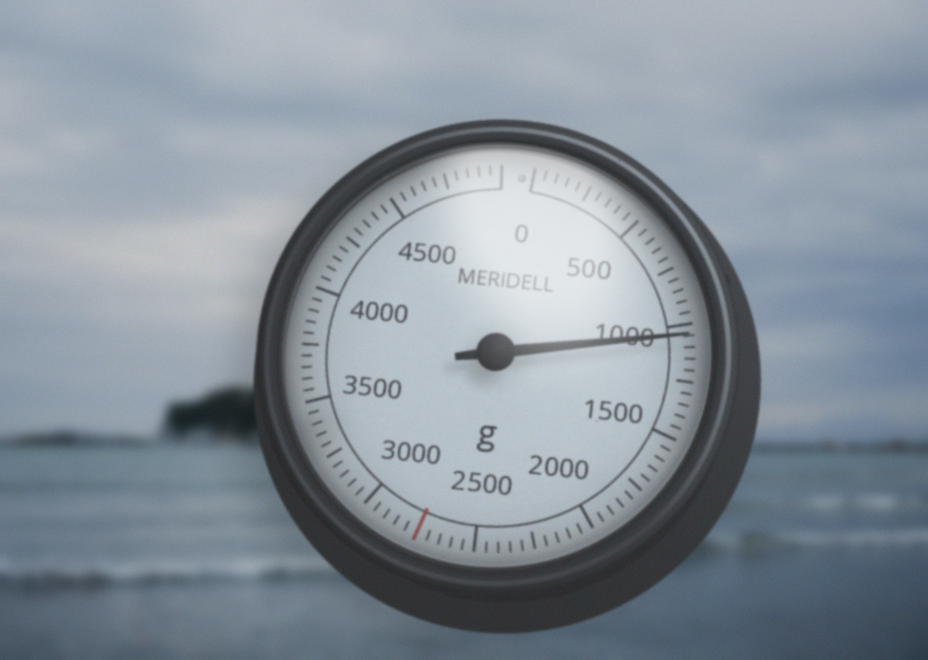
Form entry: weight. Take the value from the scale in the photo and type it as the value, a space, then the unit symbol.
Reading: 1050 g
